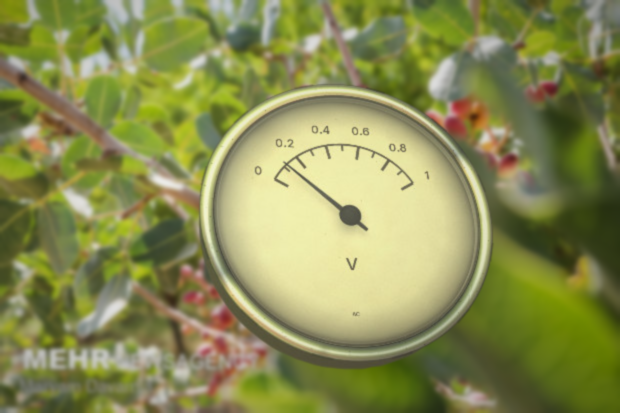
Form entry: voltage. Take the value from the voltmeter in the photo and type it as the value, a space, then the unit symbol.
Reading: 0.1 V
